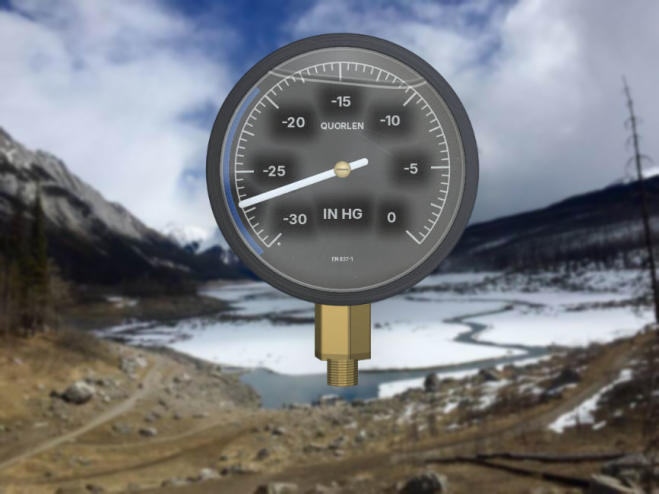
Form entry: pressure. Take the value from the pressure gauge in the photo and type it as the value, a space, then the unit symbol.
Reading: -27 inHg
